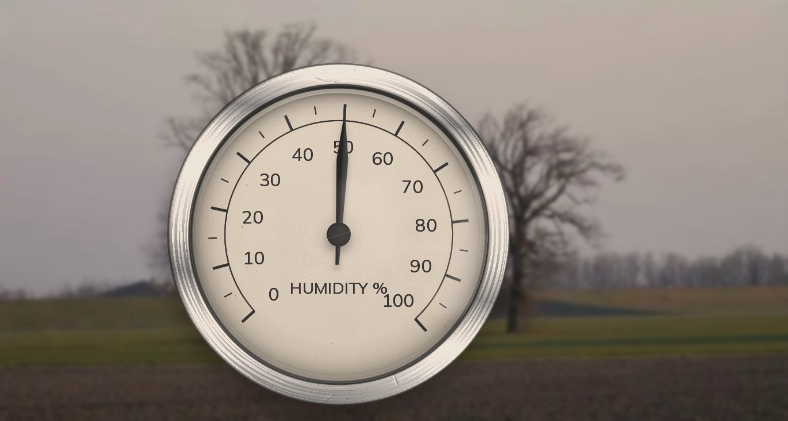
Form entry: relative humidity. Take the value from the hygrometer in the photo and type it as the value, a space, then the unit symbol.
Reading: 50 %
